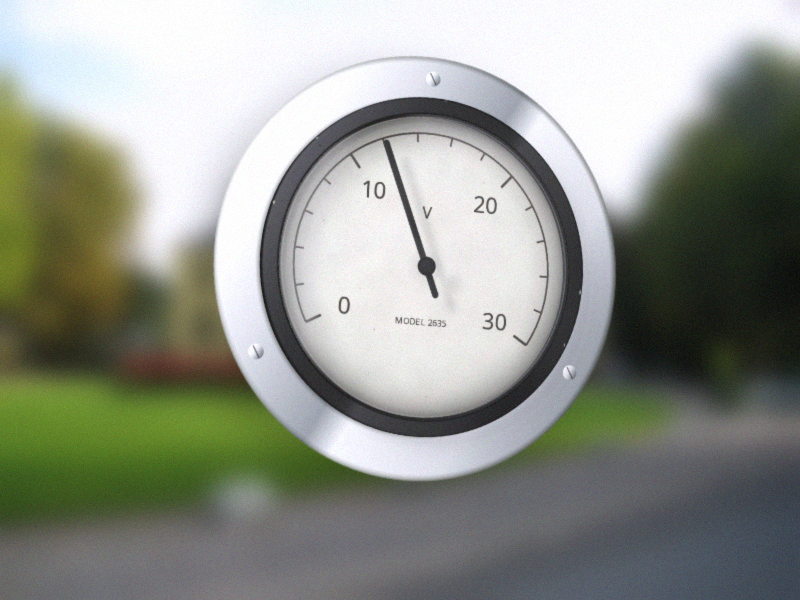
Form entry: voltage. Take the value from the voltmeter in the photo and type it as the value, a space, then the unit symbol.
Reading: 12 V
